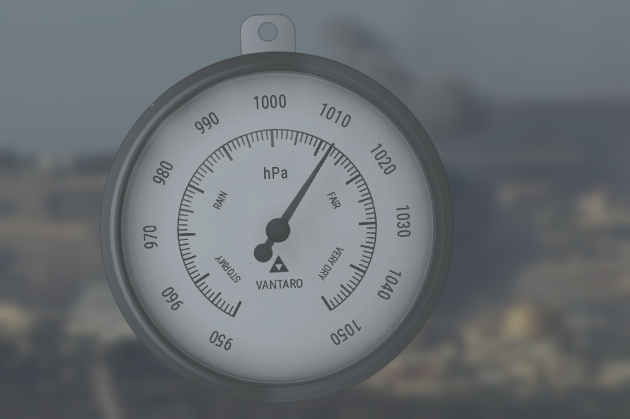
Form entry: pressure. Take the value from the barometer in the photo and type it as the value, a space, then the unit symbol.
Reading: 1012 hPa
